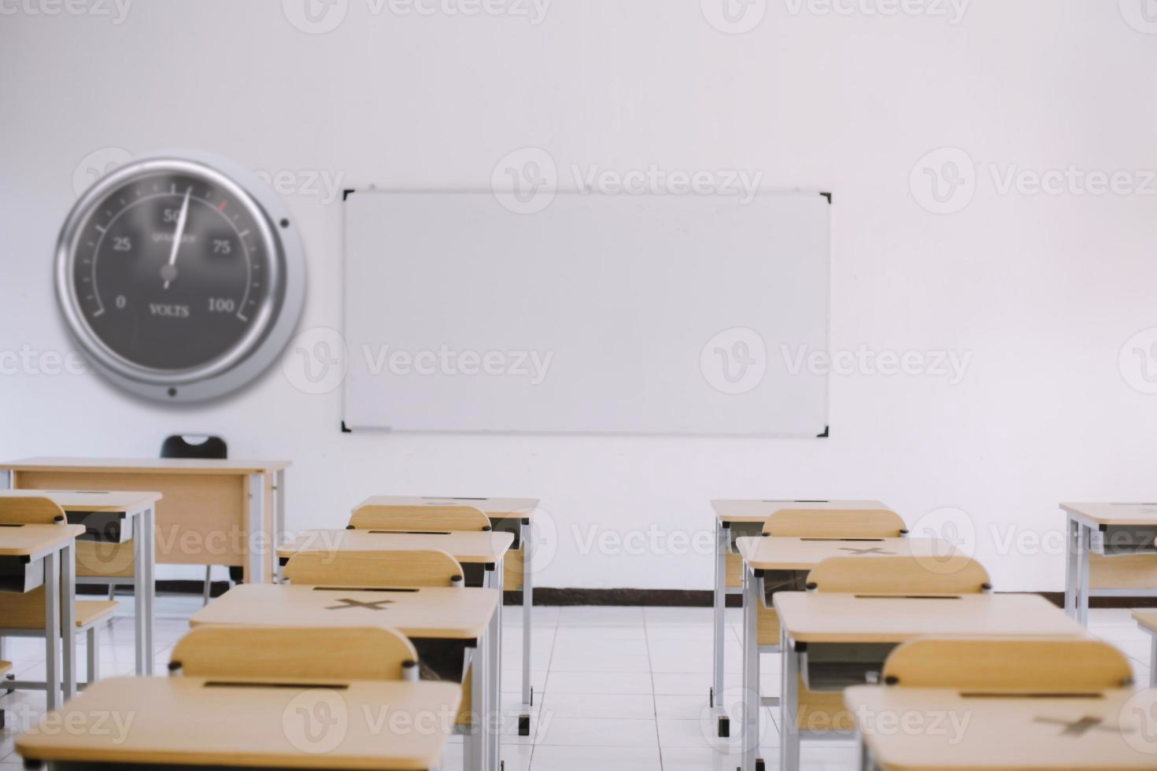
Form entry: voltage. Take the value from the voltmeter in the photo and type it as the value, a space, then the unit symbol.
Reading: 55 V
